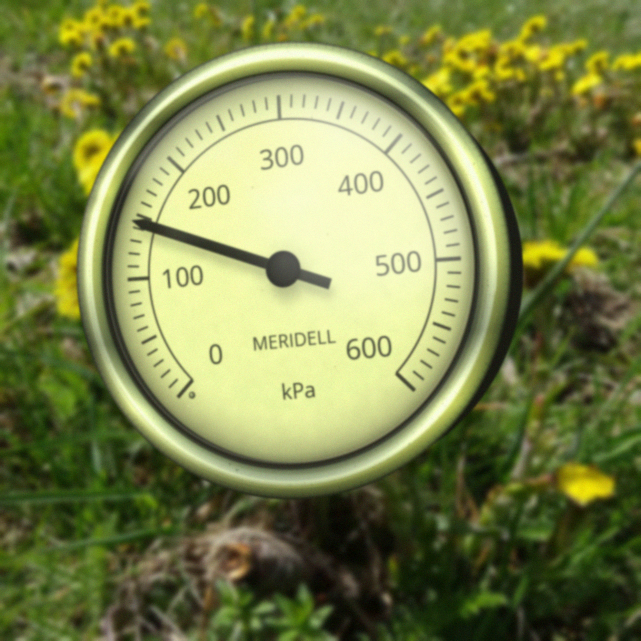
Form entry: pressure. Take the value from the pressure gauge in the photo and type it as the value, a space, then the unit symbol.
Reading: 145 kPa
